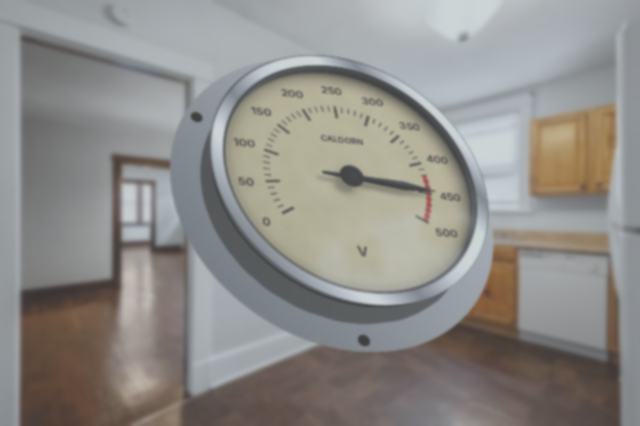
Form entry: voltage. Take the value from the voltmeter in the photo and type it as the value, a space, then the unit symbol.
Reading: 450 V
